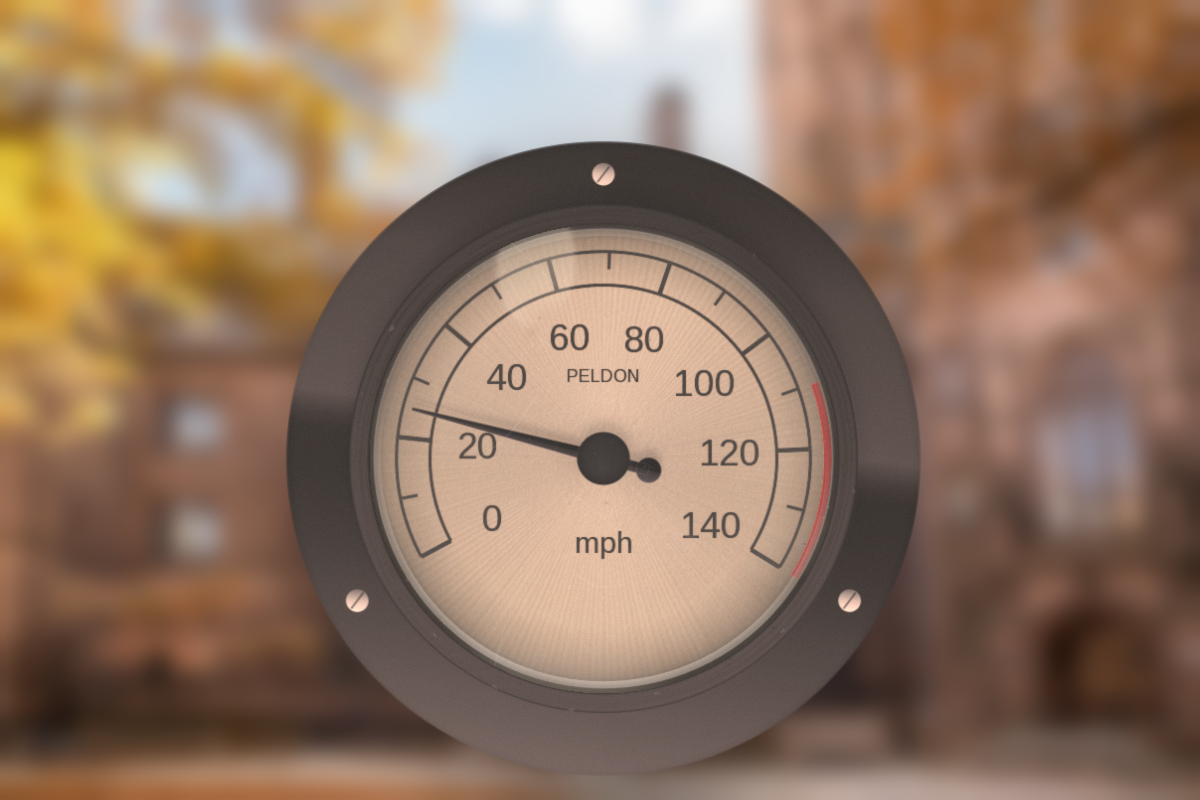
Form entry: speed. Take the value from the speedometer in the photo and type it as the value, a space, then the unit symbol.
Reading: 25 mph
